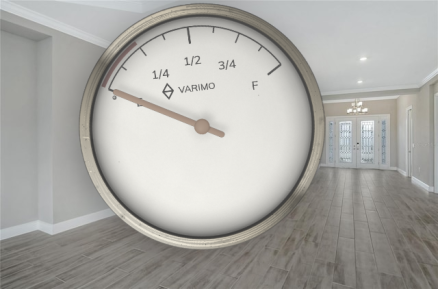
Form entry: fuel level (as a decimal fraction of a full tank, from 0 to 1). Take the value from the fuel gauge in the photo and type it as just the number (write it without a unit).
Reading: 0
